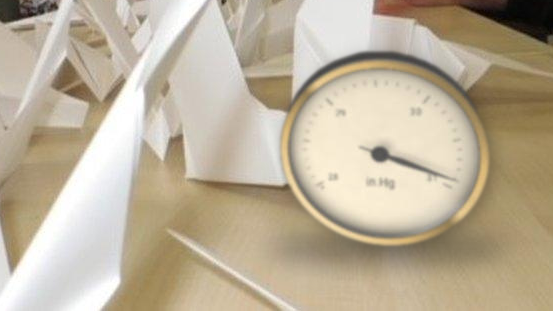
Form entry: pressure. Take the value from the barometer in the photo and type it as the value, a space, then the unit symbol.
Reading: 30.9 inHg
